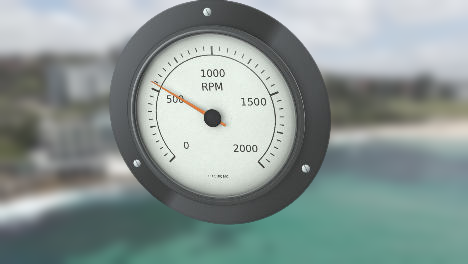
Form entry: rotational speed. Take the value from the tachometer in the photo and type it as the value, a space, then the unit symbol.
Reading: 550 rpm
